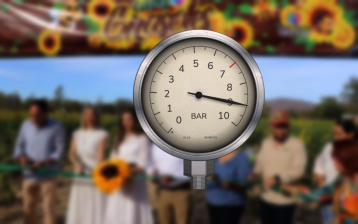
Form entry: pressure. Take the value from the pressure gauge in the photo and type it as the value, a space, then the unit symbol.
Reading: 9 bar
